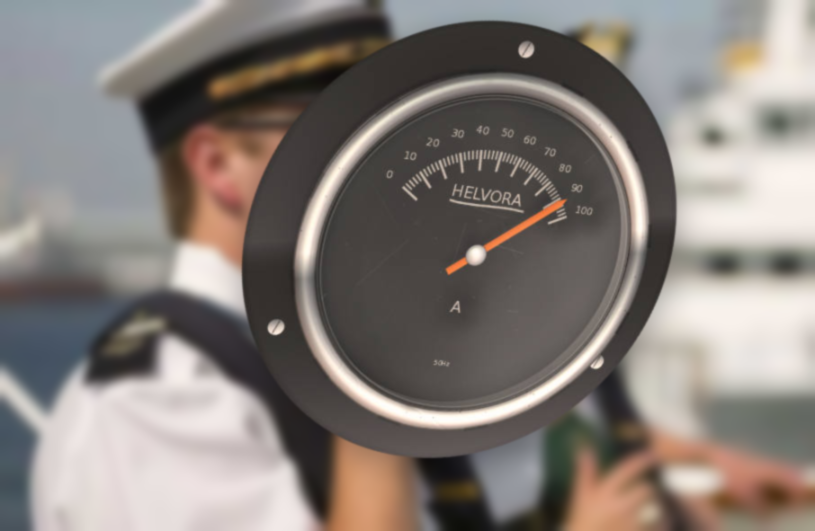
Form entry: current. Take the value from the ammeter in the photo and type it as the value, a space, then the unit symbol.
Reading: 90 A
